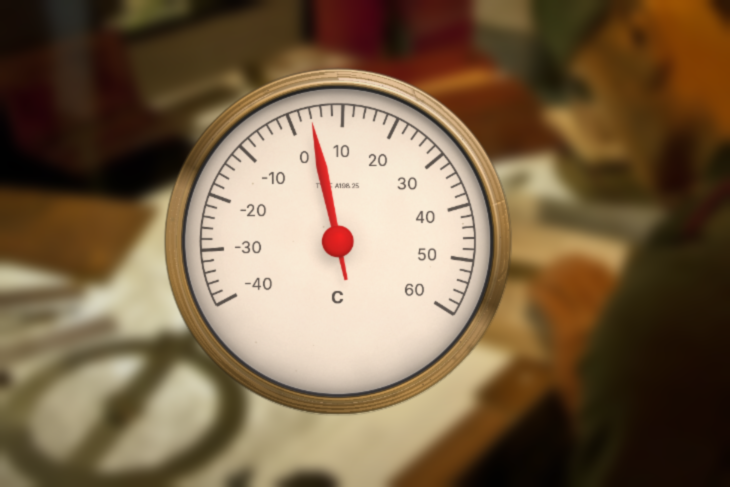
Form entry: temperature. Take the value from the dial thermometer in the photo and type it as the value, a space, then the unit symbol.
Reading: 4 °C
